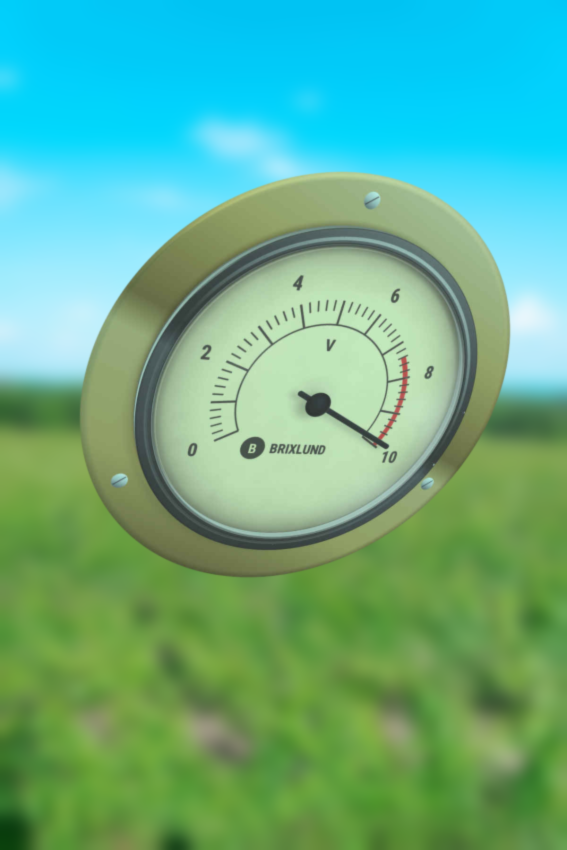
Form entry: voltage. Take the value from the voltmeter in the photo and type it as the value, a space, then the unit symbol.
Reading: 9.8 V
